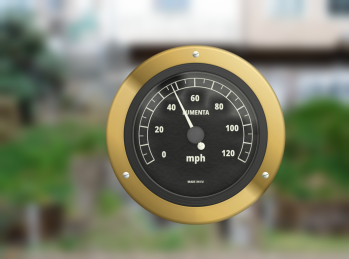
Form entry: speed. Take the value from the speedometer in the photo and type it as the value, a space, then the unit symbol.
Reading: 47.5 mph
